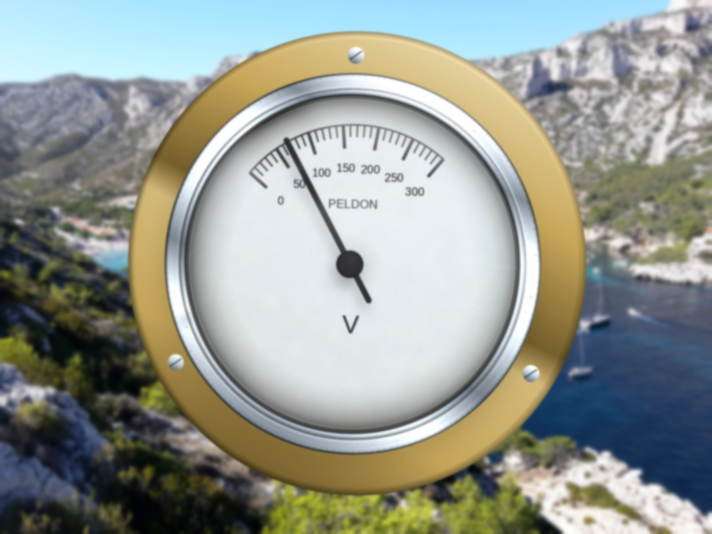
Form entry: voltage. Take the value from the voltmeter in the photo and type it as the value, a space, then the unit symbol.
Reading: 70 V
